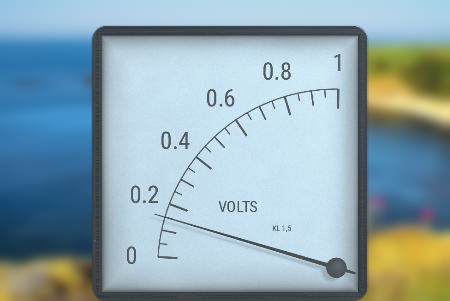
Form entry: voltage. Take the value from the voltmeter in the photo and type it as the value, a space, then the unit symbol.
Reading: 0.15 V
